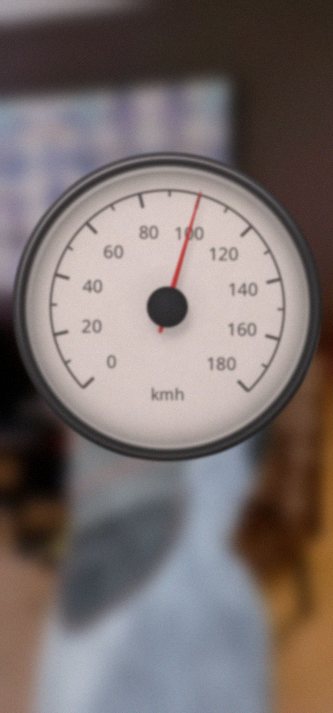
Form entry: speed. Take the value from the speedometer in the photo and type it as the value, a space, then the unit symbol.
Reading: 100 km/h
